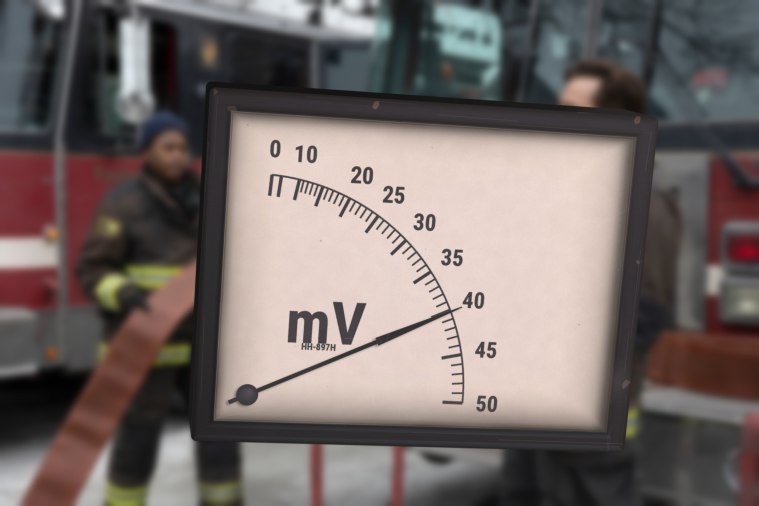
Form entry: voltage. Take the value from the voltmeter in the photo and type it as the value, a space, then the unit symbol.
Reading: 40 mV
